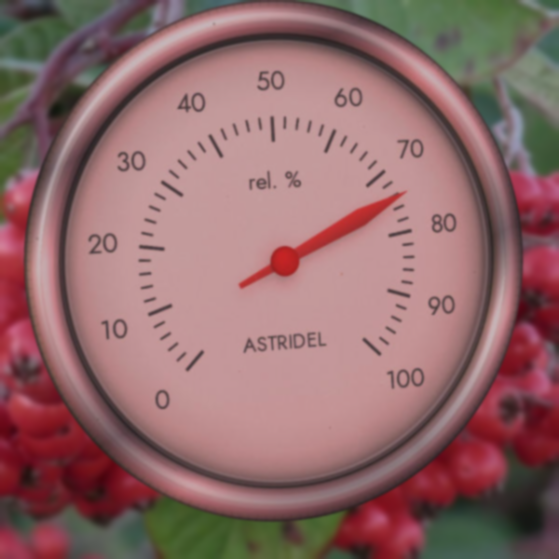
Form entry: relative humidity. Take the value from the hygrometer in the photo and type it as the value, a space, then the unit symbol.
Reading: 74 %
